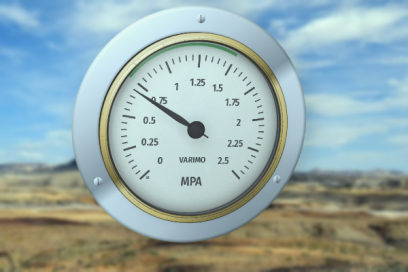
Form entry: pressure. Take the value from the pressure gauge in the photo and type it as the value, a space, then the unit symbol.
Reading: 0.7 MPa
